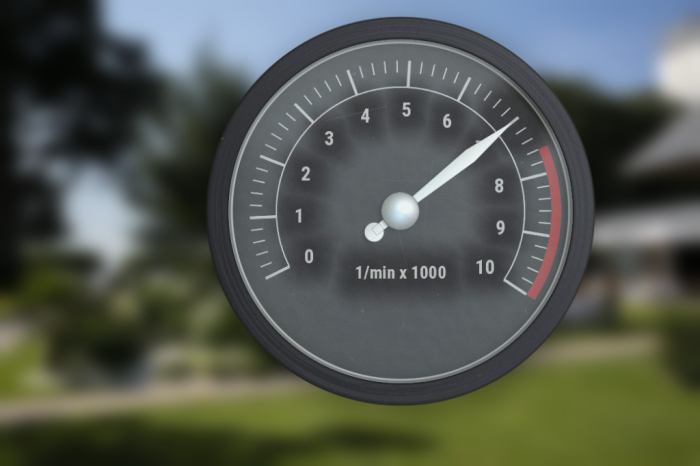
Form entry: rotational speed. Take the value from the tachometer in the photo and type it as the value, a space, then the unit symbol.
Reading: 7000 rpm
